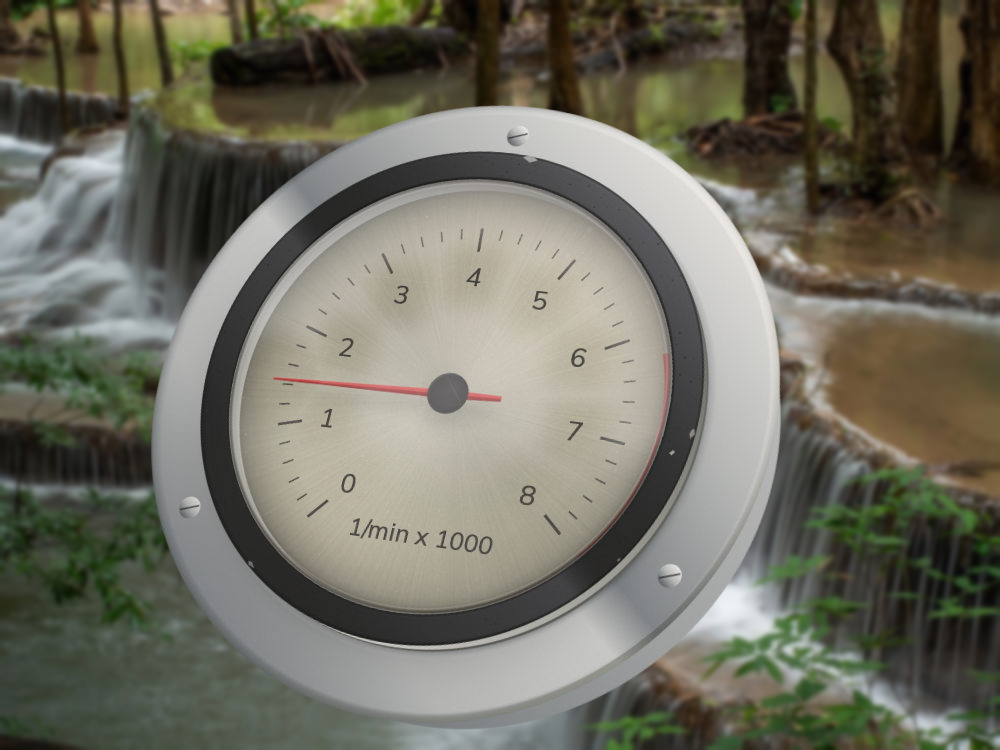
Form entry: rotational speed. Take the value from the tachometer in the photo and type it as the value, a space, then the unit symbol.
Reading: 1400 rpm
